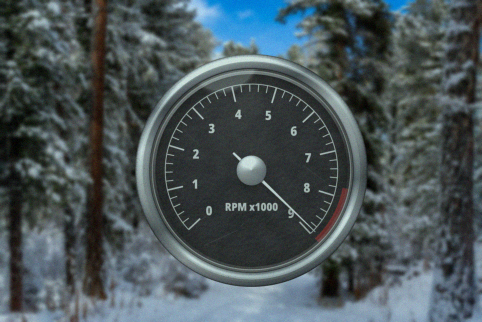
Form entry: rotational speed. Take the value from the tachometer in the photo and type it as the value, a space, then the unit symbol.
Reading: 8900 rpm
